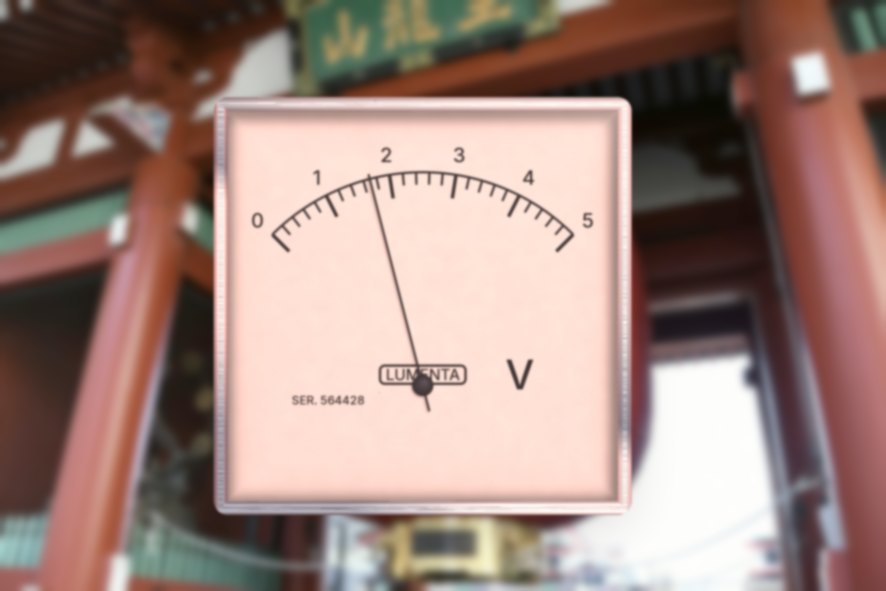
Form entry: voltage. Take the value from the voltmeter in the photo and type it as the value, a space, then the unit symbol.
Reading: 1.7 V
